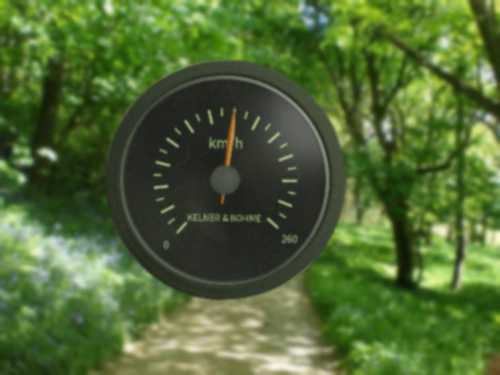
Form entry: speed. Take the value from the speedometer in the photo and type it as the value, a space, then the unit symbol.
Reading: 140 km/h
